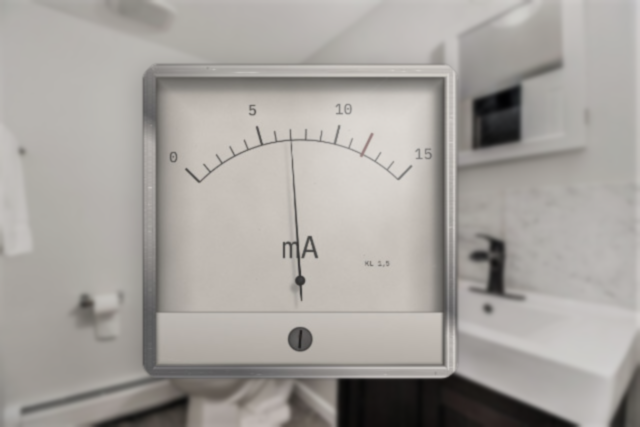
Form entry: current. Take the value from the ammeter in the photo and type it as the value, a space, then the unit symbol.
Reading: 7 mA
